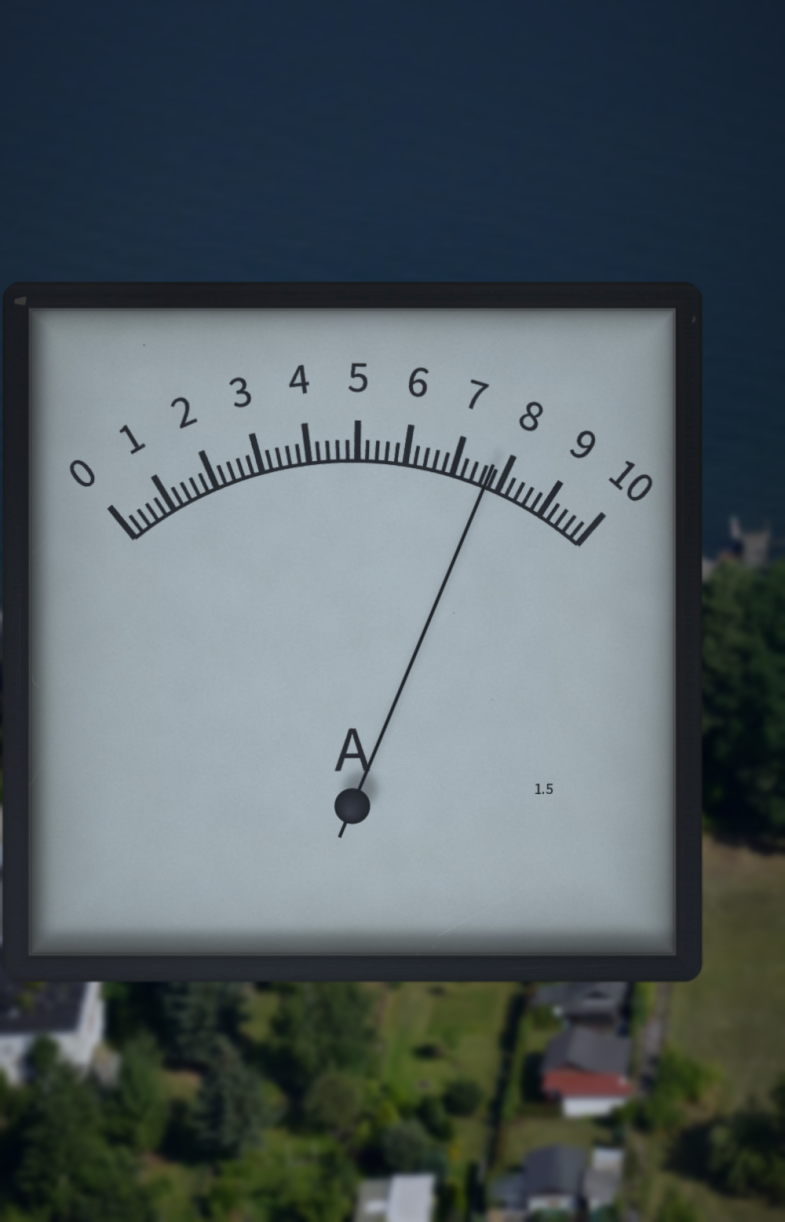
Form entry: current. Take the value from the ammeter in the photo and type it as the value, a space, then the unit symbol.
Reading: 7.7 A
